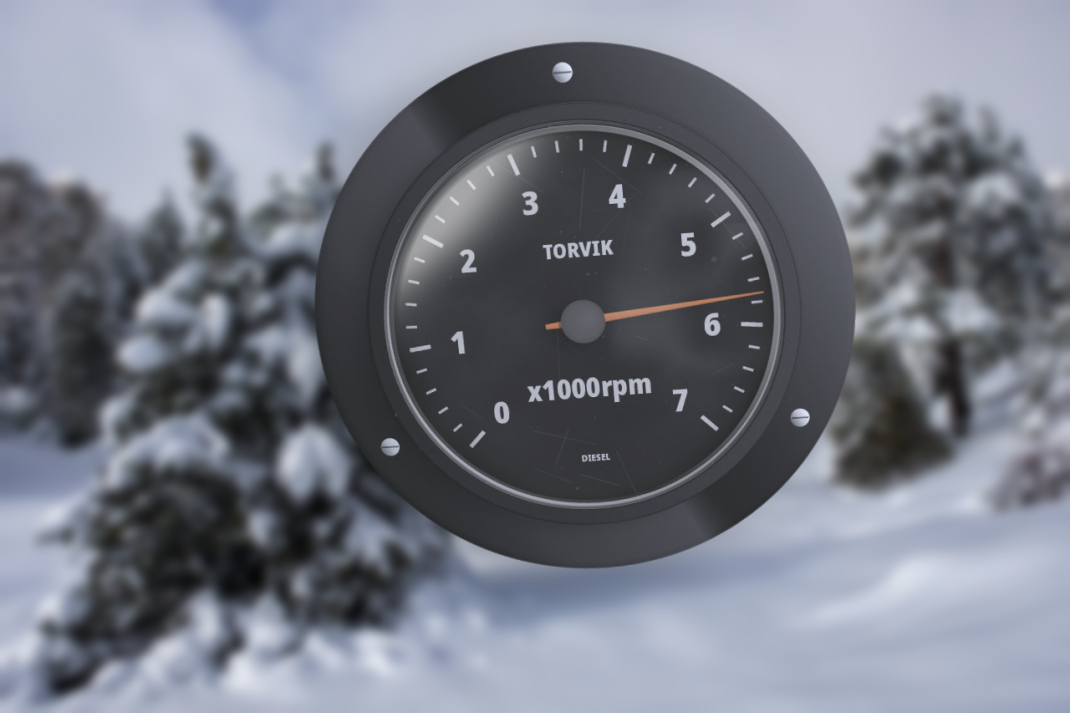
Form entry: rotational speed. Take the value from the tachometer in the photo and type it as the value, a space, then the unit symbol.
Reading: 5700 rpm
